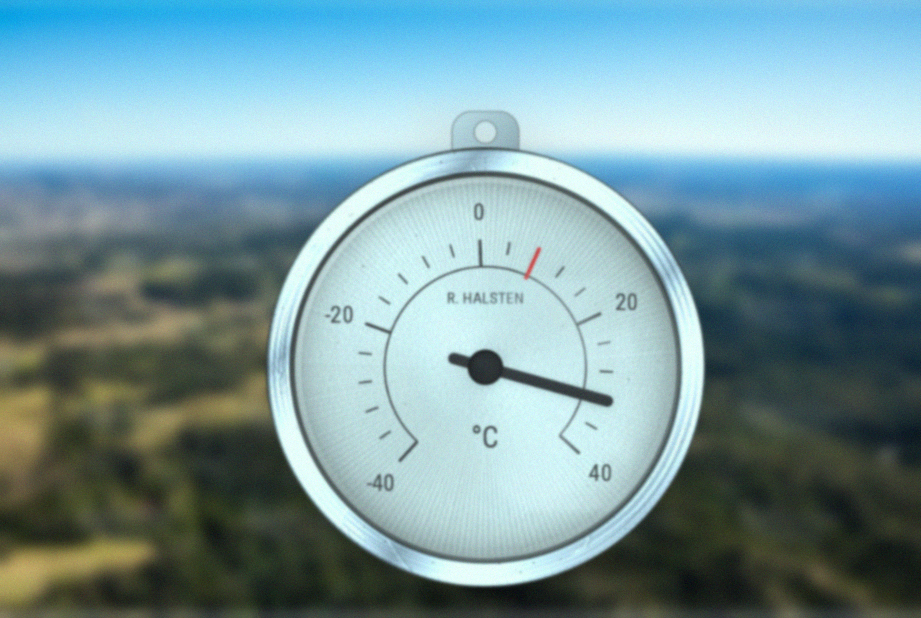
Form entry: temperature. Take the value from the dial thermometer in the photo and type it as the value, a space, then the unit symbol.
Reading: 32 °C
